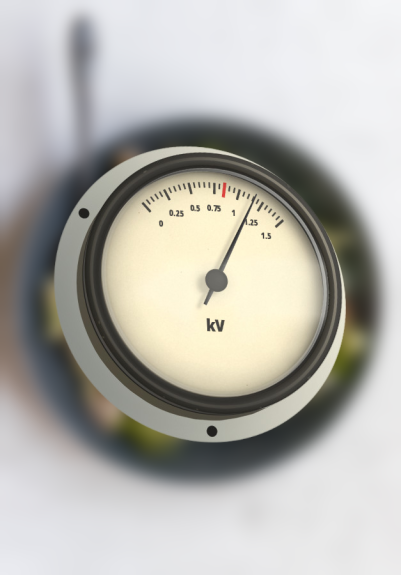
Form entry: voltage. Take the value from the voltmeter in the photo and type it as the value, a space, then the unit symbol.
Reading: 1.15 kV
